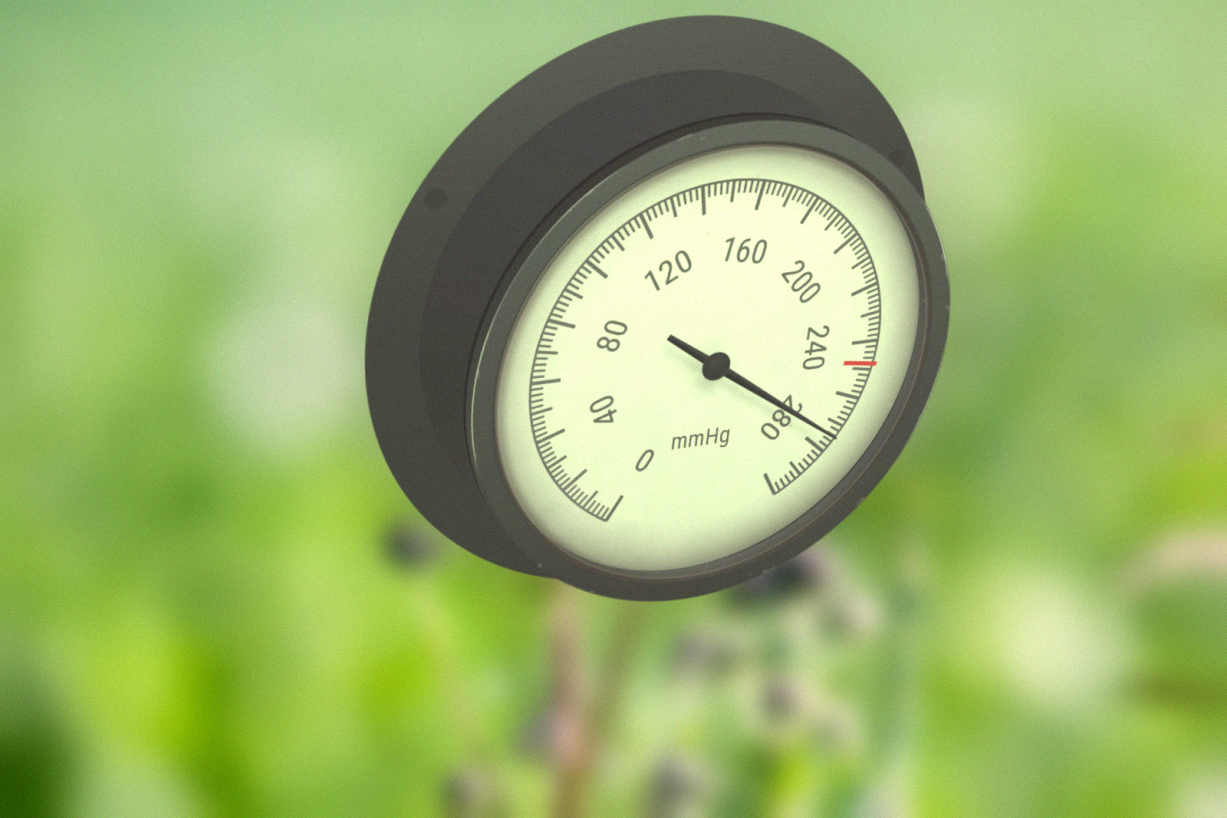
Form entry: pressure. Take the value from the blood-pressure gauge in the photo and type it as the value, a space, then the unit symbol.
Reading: 274 mmHg
